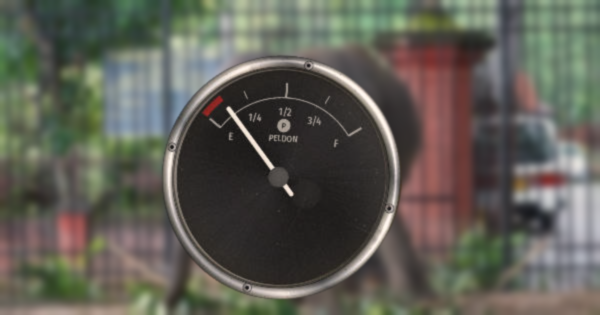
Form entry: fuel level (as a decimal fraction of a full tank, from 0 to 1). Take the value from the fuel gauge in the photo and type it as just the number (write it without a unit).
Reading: 0.125
